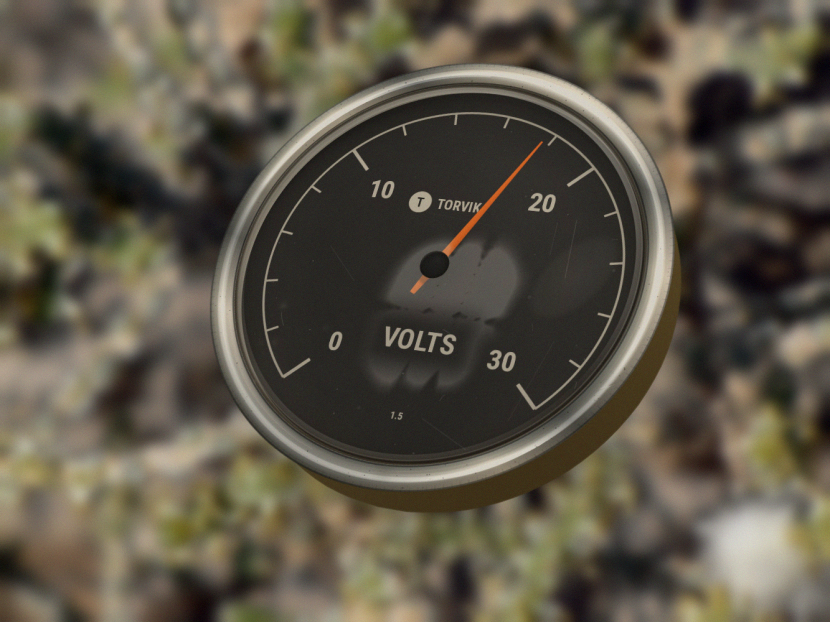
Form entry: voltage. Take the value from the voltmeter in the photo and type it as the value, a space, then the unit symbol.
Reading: 18 V
